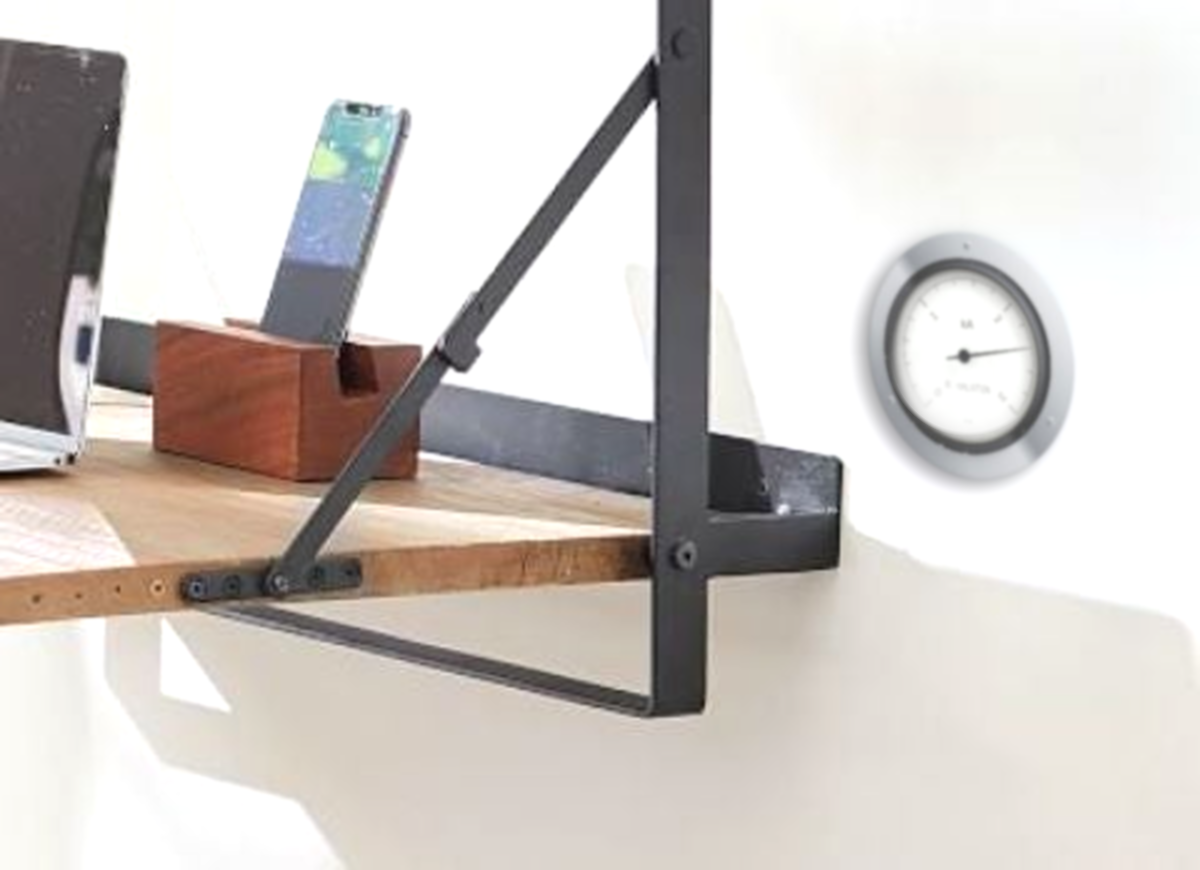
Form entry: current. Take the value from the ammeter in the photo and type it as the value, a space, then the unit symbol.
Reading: 2.4 kA
